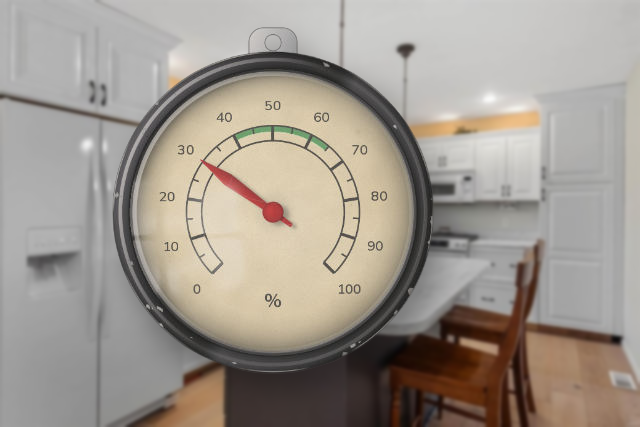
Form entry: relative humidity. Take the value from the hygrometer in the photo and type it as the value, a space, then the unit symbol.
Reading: 30 %
